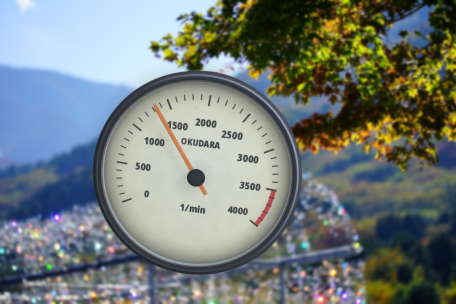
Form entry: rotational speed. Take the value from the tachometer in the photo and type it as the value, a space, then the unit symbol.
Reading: 1350 rpm
